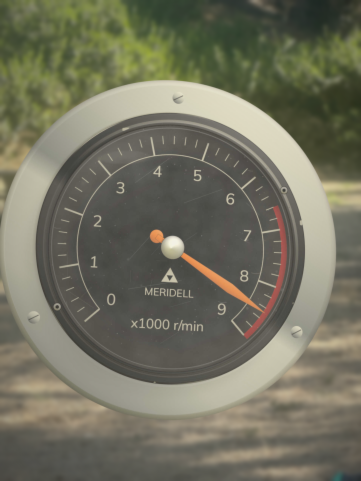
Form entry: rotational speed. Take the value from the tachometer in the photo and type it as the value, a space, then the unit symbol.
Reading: 8500 rpm
